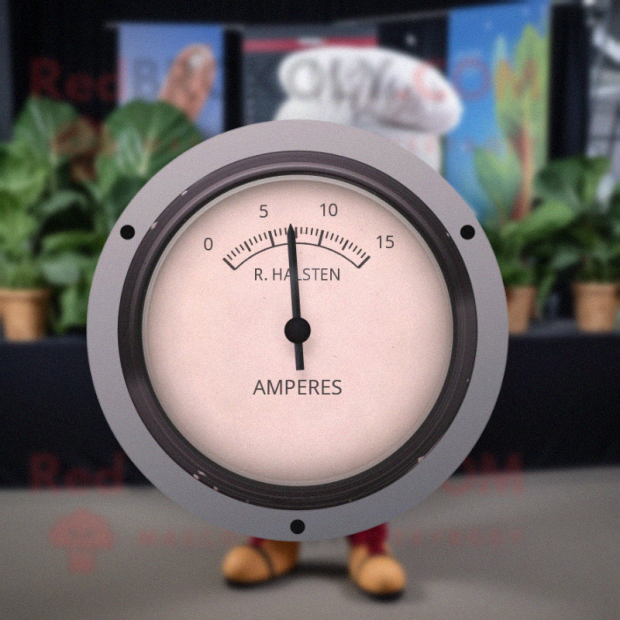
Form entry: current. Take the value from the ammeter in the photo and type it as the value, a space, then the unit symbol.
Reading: 7 A
